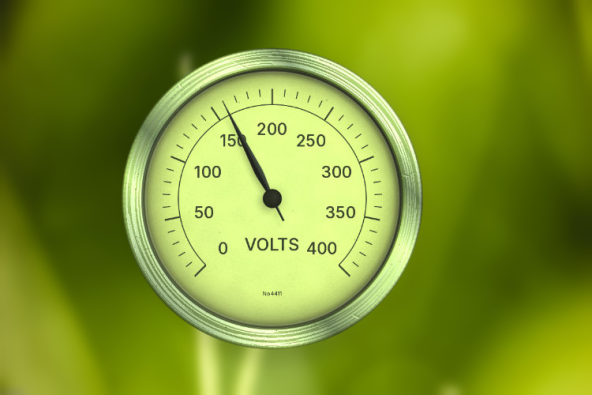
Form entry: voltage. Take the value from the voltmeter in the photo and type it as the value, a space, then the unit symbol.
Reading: 160 V
